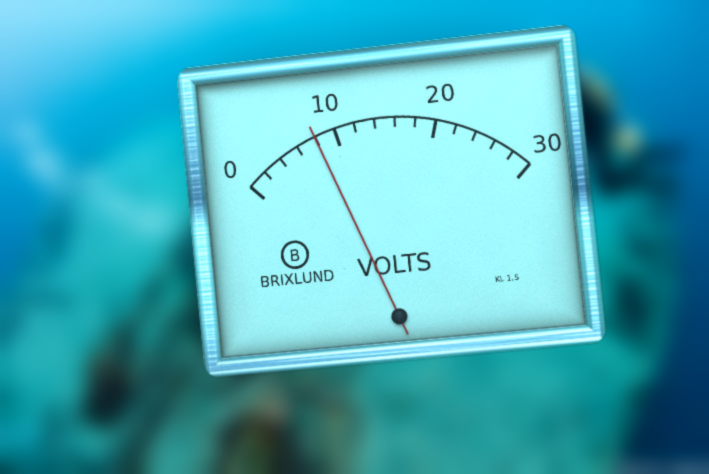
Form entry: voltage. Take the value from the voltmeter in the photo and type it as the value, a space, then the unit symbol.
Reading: 8 V
